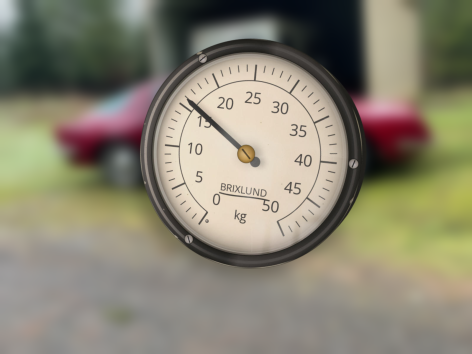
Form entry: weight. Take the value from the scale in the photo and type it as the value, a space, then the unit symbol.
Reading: 16 kg
